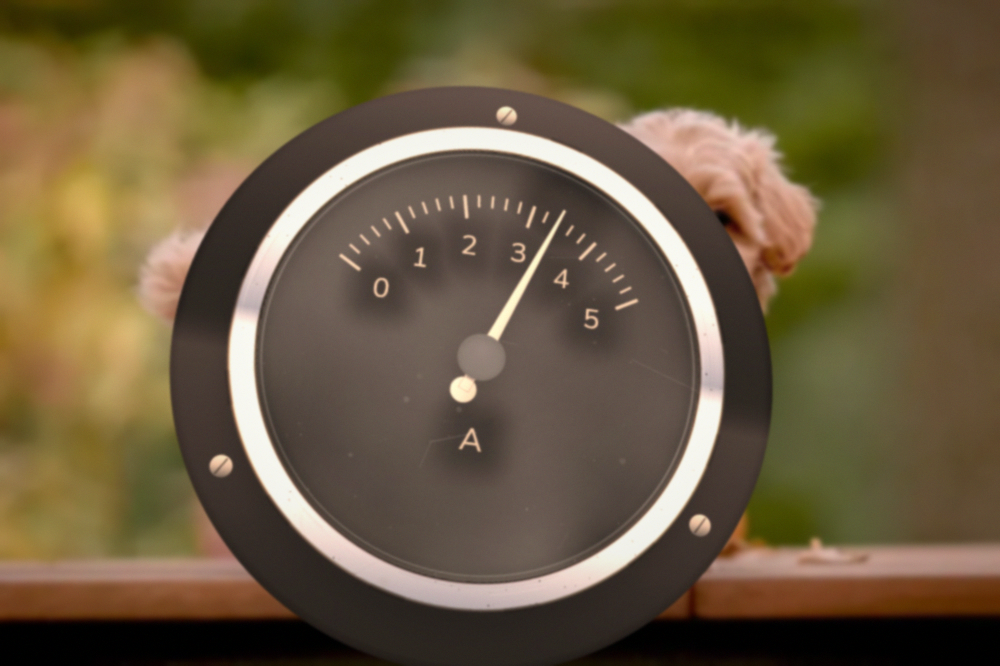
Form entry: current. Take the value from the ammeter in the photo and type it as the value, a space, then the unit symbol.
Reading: 3.4 A
